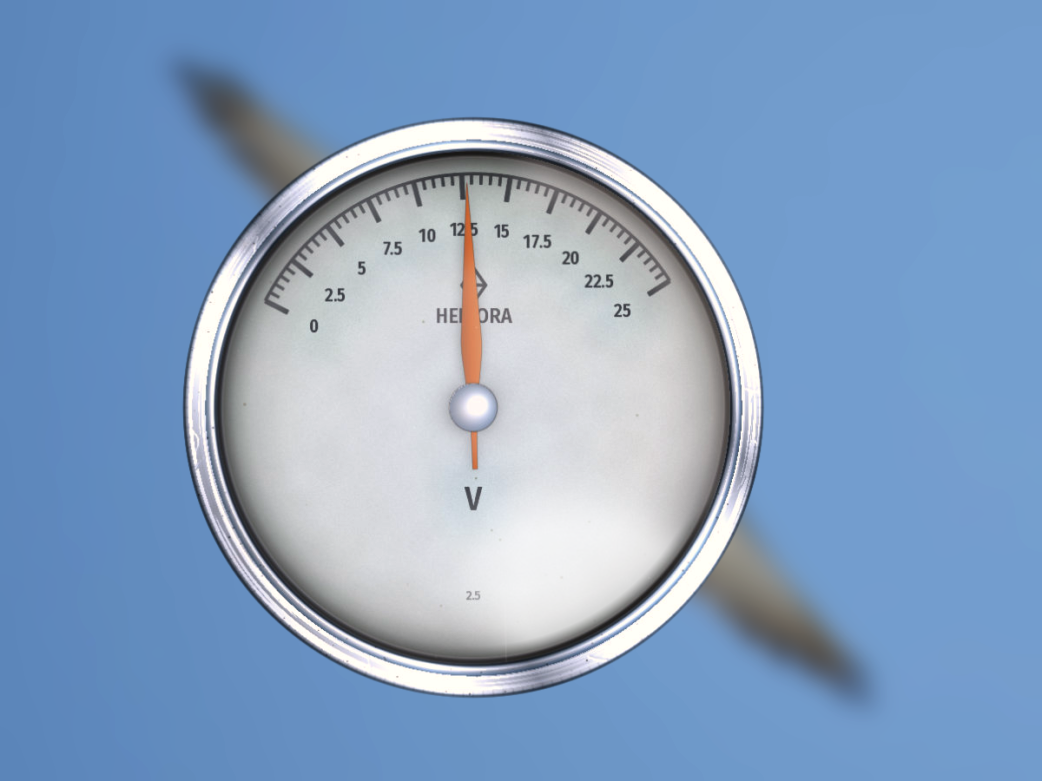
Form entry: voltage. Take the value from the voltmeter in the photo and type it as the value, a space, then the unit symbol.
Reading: 12.75 V
